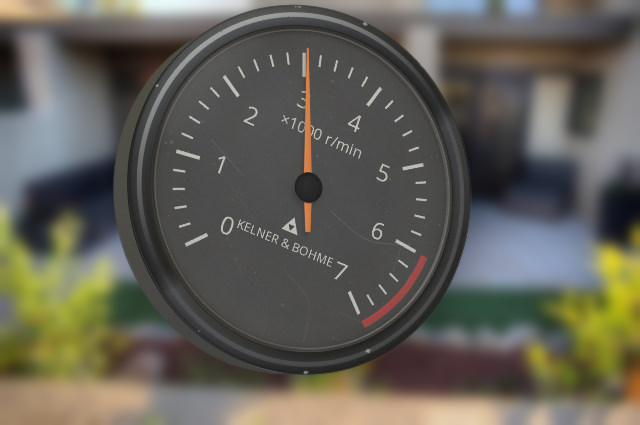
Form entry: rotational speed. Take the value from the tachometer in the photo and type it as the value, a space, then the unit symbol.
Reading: 3000 rpm
